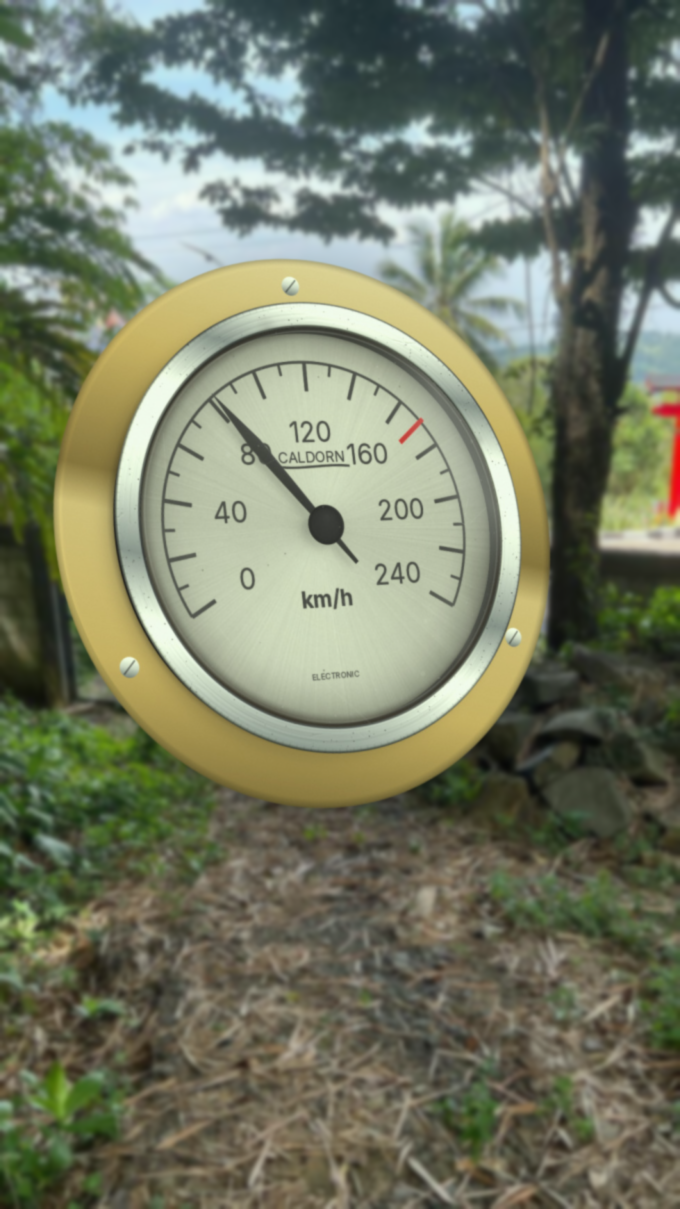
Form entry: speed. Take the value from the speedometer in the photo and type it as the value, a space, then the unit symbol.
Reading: 80 km/h
